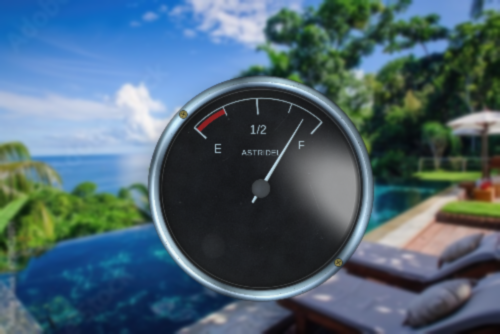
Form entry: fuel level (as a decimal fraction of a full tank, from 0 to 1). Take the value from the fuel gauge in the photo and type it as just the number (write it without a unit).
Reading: 0.875
